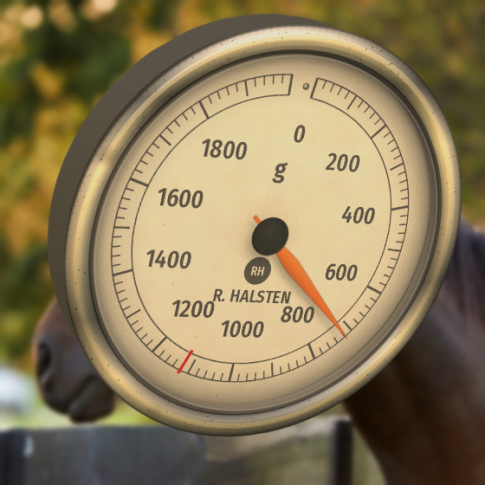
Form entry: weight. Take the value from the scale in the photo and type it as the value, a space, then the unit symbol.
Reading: 720 g
